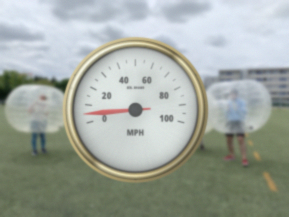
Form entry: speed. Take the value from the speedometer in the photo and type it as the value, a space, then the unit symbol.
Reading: 5 mph
